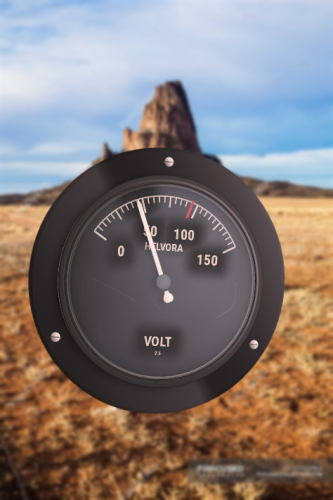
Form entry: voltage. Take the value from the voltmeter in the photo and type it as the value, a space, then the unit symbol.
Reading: 45 V
